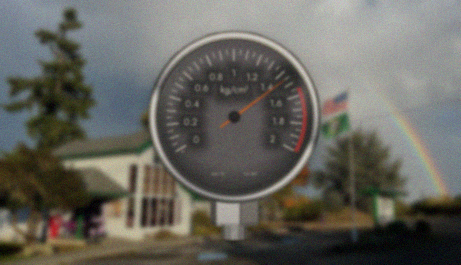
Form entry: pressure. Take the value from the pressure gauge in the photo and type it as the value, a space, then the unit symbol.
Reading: 1.45 kg/cm²
